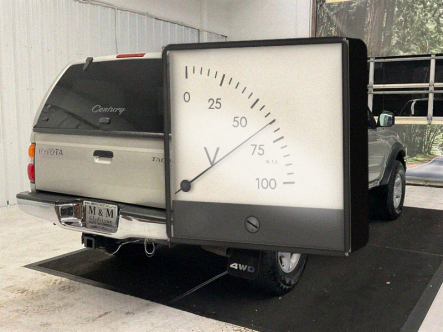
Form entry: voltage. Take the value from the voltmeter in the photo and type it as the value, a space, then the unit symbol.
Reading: 65 V
